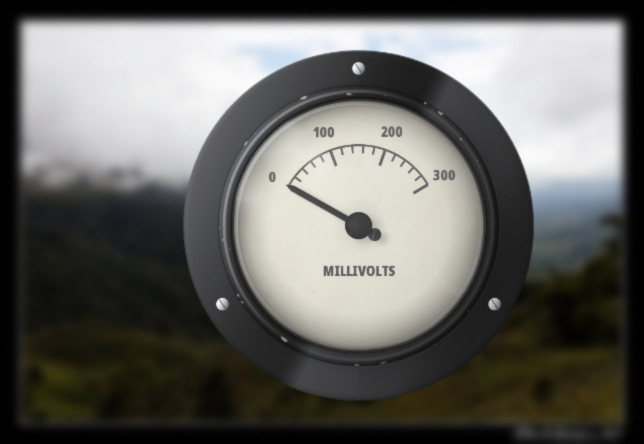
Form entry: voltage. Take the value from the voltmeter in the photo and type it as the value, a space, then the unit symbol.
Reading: 0 mV
